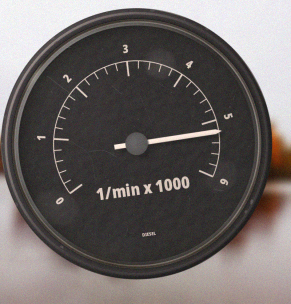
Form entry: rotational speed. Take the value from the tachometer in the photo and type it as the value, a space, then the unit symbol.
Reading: 5200 rpm
